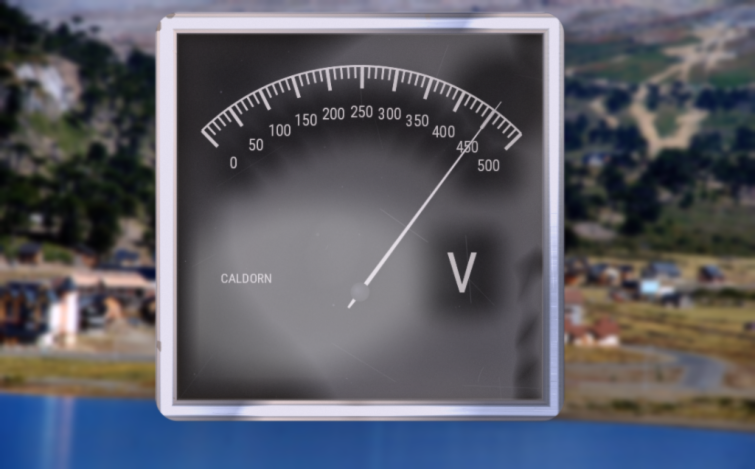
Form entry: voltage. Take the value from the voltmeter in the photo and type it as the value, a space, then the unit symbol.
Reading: 450 V
